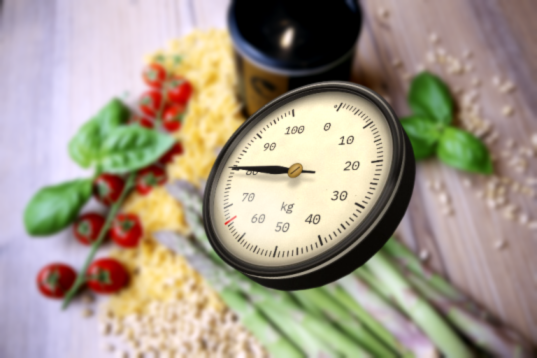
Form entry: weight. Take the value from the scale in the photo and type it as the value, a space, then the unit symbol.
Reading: 80 kg
